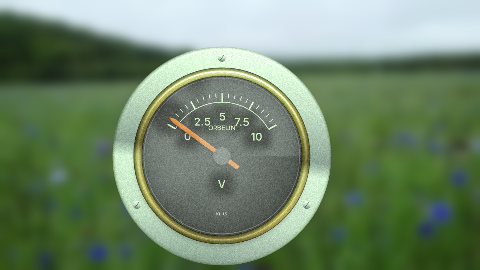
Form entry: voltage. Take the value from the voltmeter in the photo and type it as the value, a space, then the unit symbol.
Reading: 0.5 V
